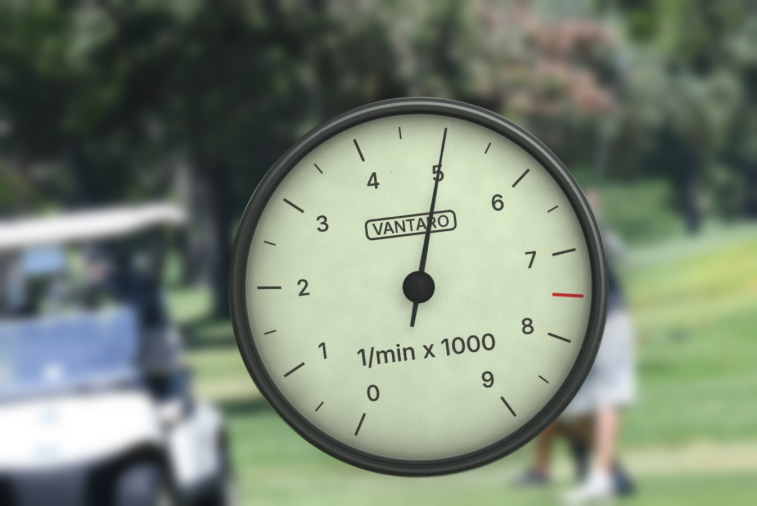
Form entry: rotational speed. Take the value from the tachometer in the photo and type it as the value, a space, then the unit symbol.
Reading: 5000 rpm
